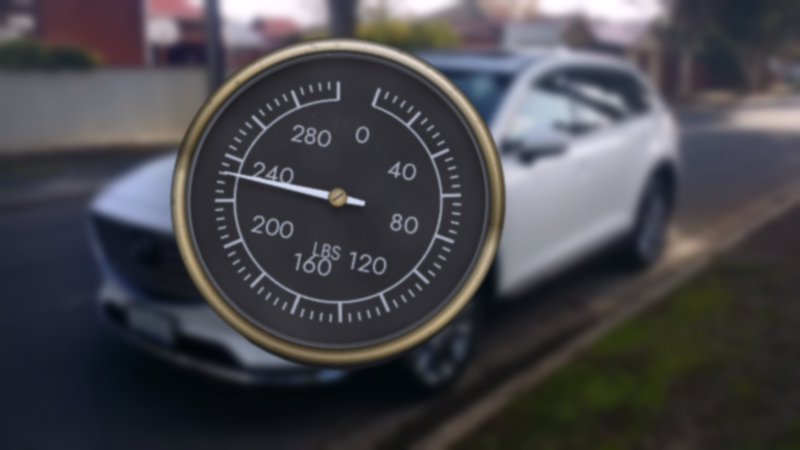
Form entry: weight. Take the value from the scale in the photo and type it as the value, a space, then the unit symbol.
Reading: 232 lb
